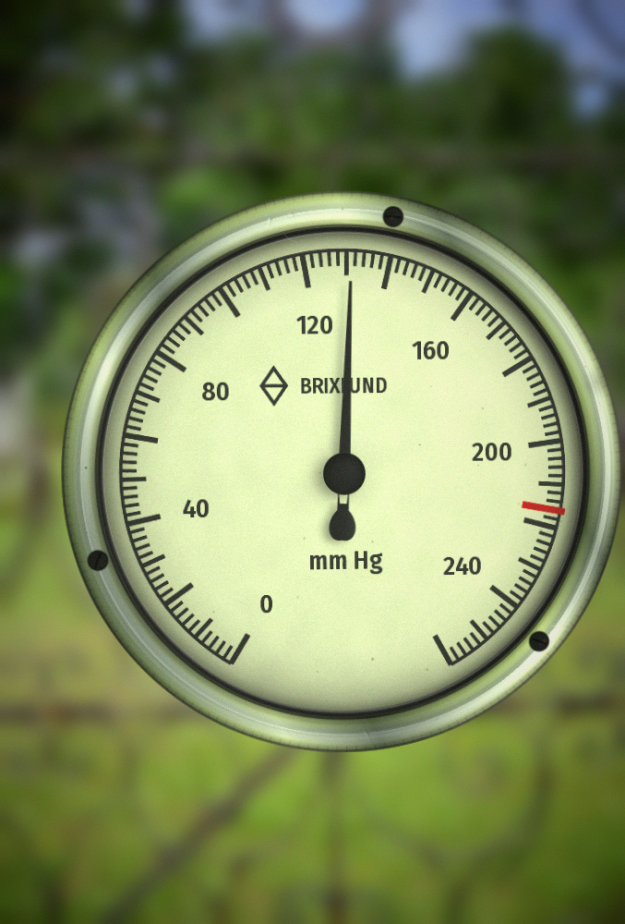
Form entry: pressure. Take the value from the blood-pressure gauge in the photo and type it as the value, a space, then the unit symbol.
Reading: 131 mmHg
